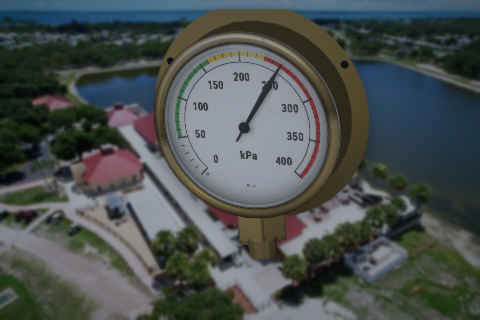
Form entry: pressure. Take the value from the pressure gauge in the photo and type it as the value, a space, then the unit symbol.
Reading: 250 kPa
